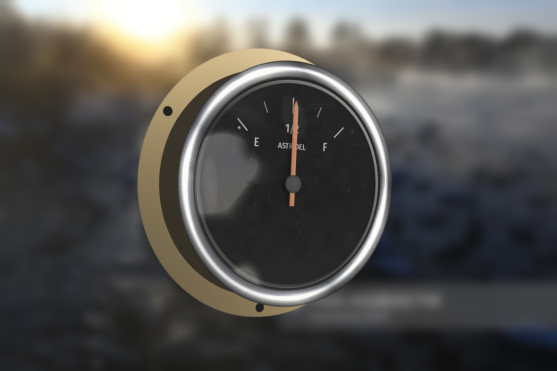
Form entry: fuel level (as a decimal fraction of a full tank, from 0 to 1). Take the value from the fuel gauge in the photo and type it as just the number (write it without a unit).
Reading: 0.5
